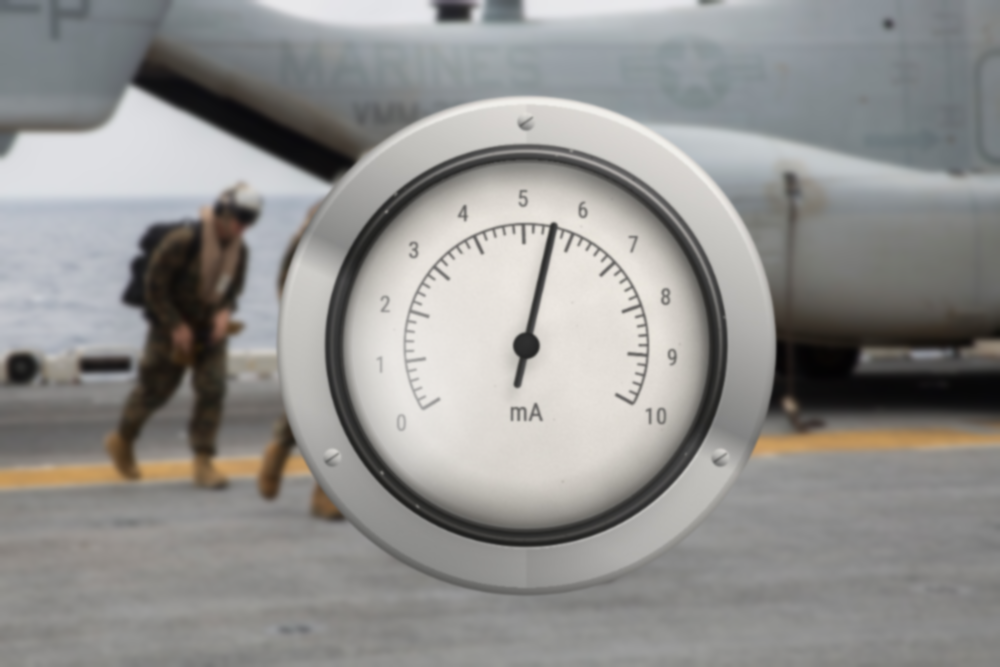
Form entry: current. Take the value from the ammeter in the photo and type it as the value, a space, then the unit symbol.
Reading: 5.6 mA
